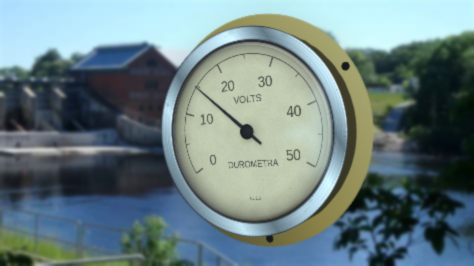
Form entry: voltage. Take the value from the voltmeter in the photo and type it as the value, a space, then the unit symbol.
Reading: 15 V
